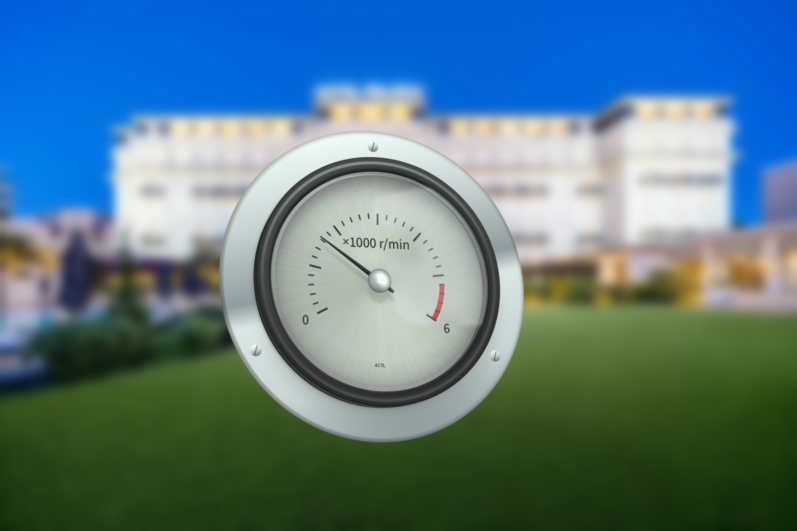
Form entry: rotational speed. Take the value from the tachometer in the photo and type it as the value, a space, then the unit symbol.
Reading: 1600 rpm
